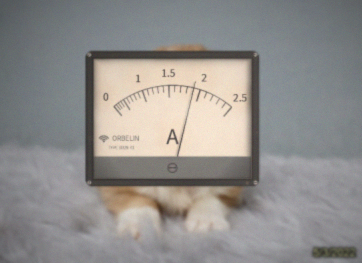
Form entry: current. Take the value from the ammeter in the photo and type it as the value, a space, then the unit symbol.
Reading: 1.9 A
